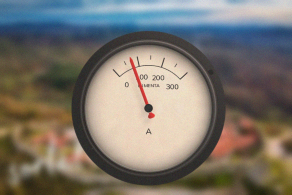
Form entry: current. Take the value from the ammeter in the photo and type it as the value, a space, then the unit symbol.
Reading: 75 A
